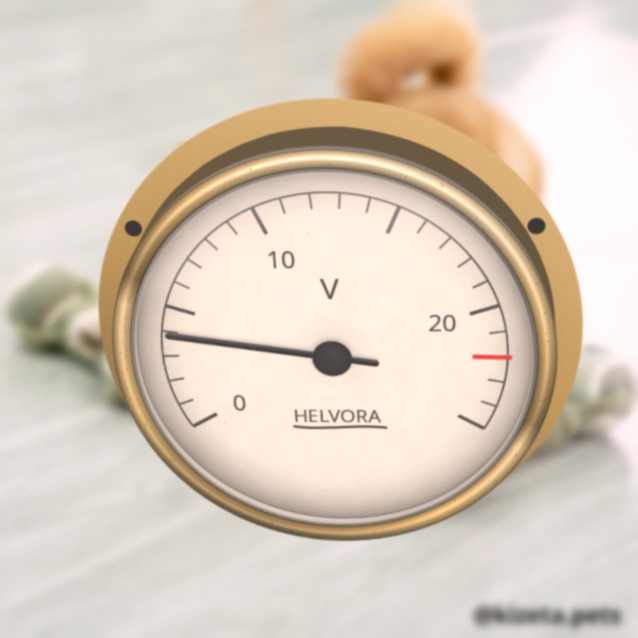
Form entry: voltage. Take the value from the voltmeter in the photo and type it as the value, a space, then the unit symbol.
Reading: 4 V
